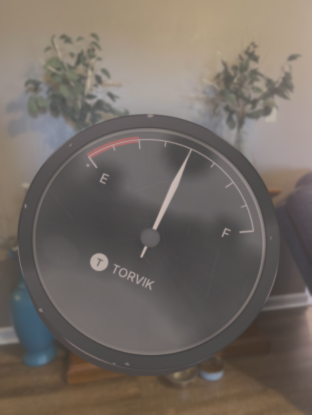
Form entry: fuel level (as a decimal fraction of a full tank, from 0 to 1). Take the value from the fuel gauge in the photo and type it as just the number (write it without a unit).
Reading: 0.5
